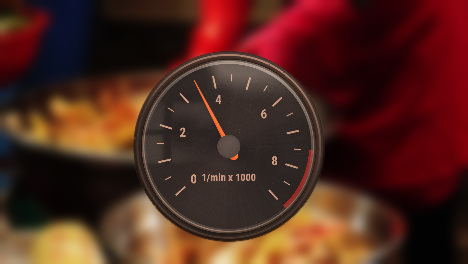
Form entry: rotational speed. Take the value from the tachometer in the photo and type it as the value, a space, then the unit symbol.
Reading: 3500 rpm
